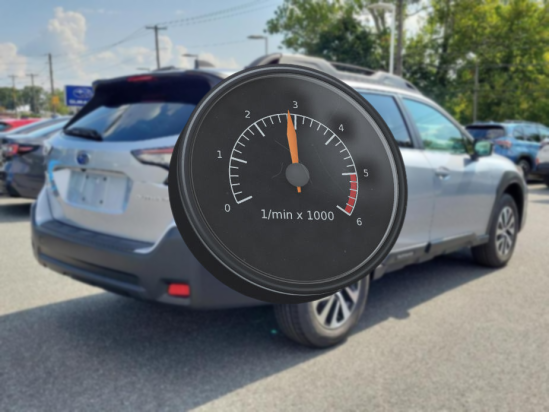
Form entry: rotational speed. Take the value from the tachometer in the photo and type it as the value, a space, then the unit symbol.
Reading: 2800 rpm
